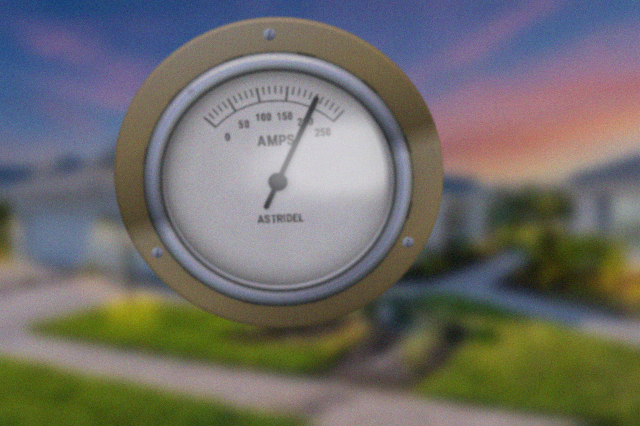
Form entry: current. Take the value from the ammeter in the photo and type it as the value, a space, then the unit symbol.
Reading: 200 A
